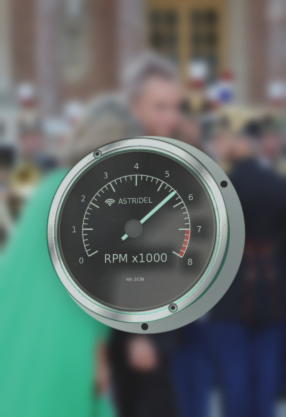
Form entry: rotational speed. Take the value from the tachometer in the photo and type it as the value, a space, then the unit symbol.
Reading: 5600 rpm
